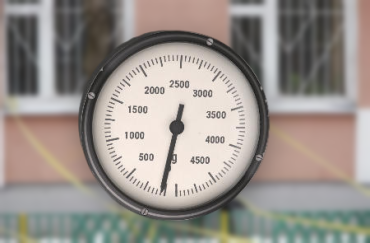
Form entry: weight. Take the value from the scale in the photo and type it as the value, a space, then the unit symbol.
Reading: 50 g
